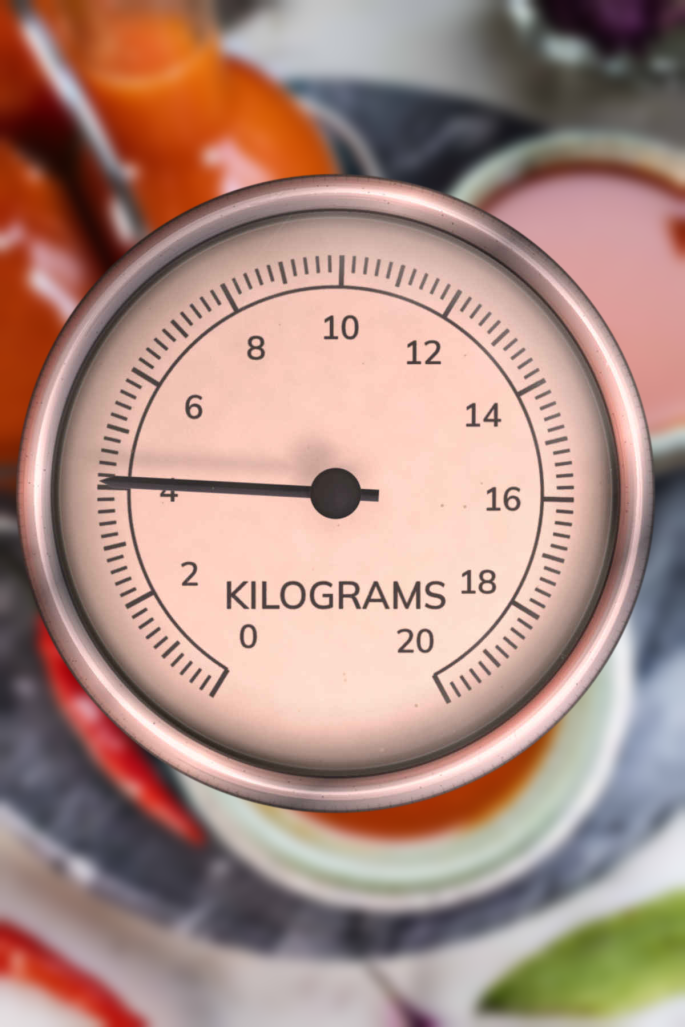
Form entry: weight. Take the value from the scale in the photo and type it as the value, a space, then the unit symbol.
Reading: 4.1 kg
